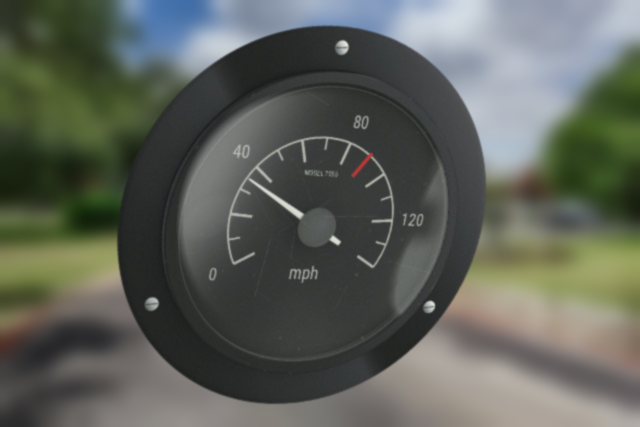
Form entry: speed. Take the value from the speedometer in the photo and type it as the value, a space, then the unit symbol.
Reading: 35 mph
